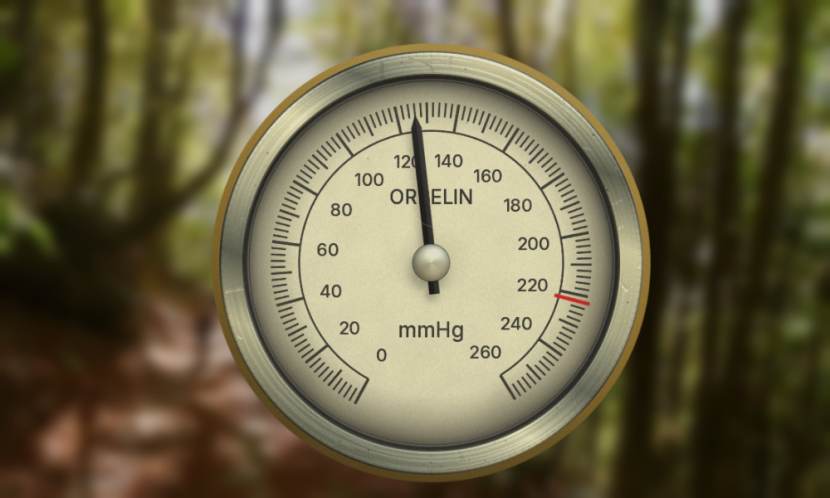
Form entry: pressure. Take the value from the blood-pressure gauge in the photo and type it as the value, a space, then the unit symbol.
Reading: 126 mmHg
